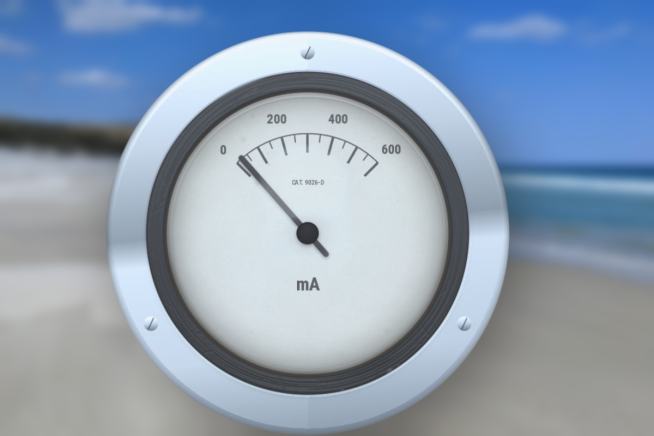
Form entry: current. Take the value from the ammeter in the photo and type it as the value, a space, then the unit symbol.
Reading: 25 mA
